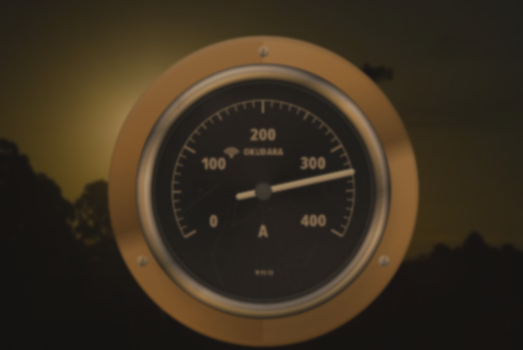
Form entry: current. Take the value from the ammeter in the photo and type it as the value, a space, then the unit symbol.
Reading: 330 A
